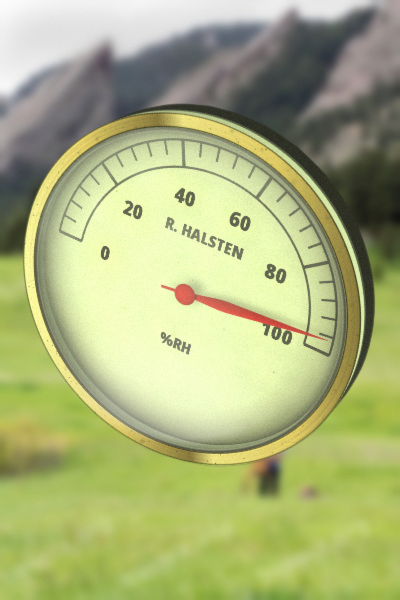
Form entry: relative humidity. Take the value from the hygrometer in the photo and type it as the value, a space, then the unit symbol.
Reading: 96 %
